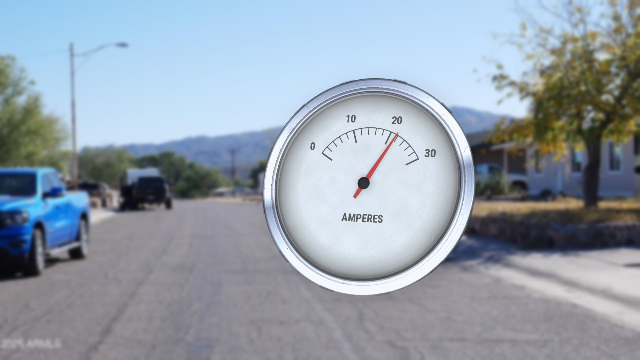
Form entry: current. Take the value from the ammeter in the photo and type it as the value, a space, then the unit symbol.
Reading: 22 A
